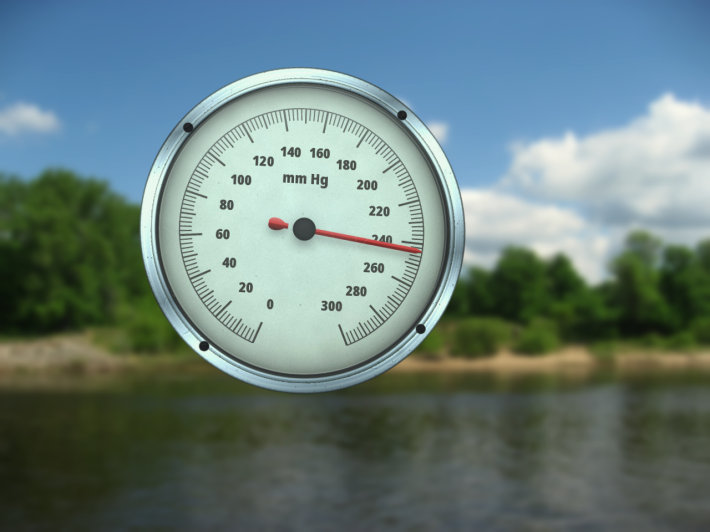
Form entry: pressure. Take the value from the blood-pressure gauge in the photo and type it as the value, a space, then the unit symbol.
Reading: 244 mmHg
